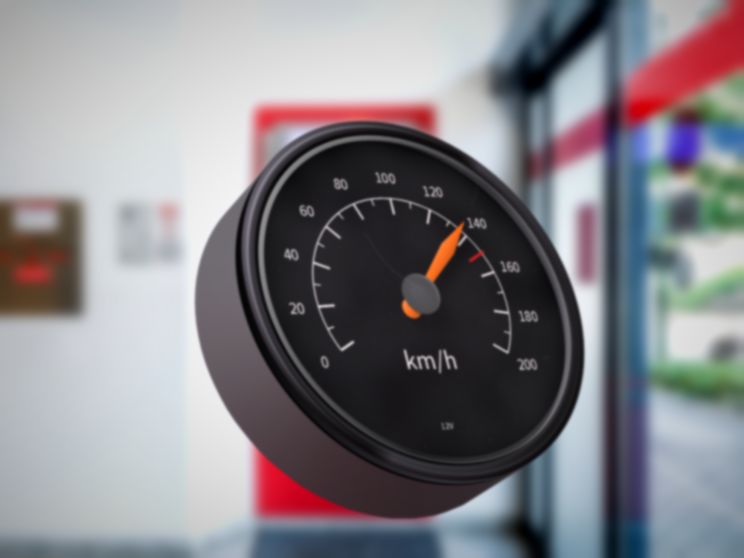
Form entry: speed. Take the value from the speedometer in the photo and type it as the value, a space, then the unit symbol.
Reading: 135 km/h
